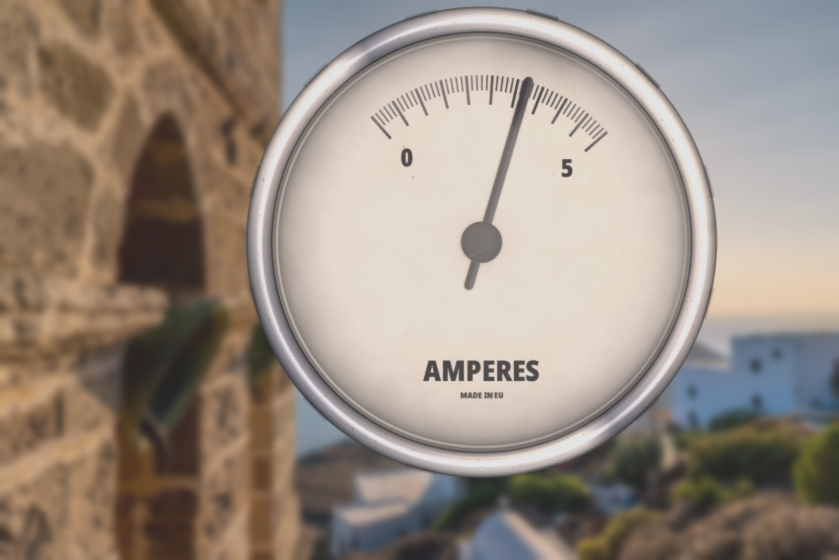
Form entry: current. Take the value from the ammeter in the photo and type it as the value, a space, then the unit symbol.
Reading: 3.2 A
